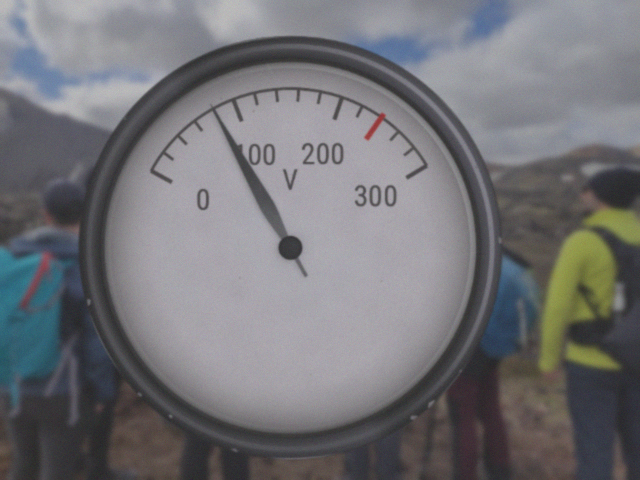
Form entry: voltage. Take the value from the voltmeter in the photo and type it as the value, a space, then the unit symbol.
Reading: 80 V
